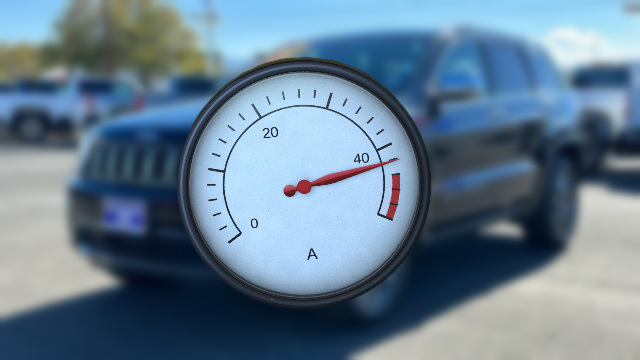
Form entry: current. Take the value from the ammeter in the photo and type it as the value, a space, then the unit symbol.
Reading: 42 A
